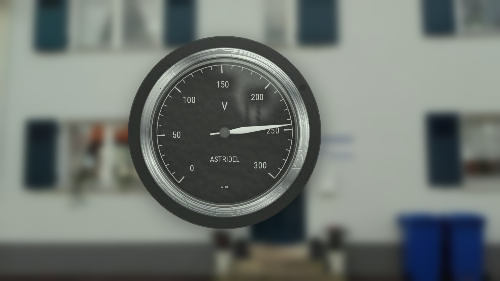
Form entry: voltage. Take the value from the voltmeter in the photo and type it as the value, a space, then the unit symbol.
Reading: 245 V
